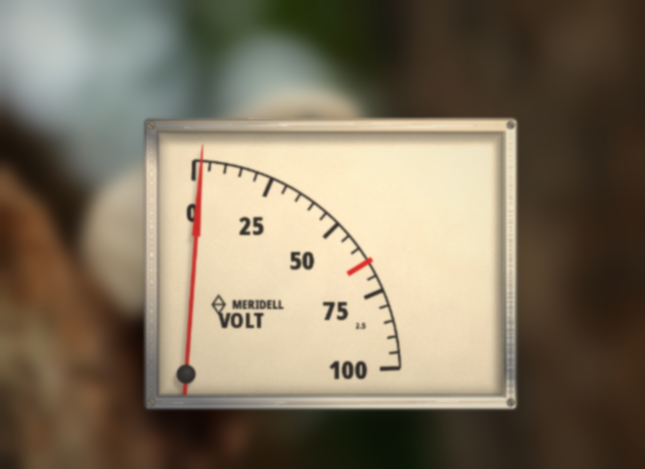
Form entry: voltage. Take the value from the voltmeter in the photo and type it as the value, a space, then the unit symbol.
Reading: 2.5 V
